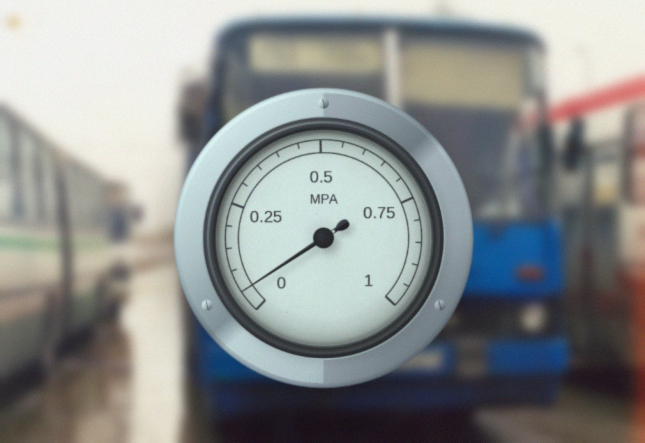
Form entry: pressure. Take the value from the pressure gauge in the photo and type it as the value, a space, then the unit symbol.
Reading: 0.05 MPa
